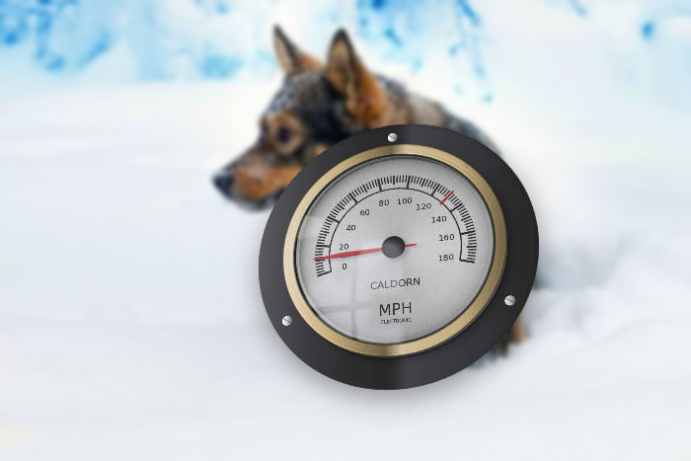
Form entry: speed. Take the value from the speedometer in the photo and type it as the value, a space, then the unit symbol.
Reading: 10 mph
